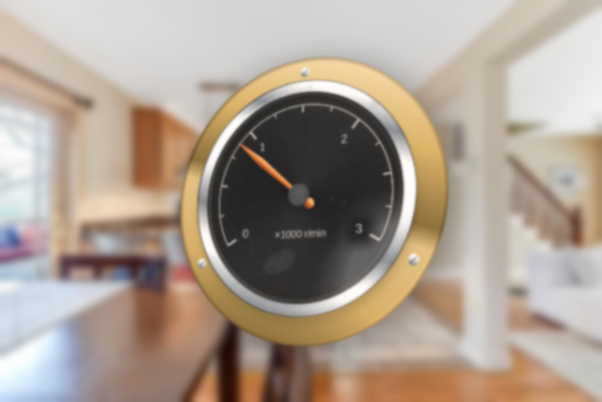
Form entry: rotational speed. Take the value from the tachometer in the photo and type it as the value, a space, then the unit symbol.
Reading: 875 rpm
